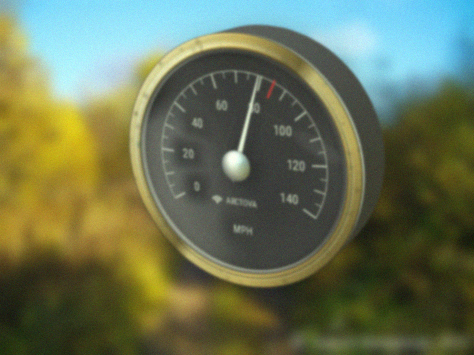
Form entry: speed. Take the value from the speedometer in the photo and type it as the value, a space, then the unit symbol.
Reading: 80 mph
